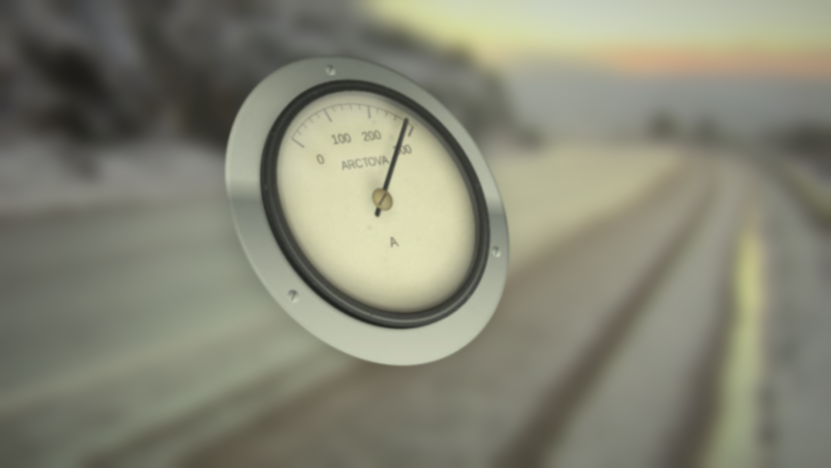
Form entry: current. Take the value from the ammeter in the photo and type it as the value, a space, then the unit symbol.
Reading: 280 A
